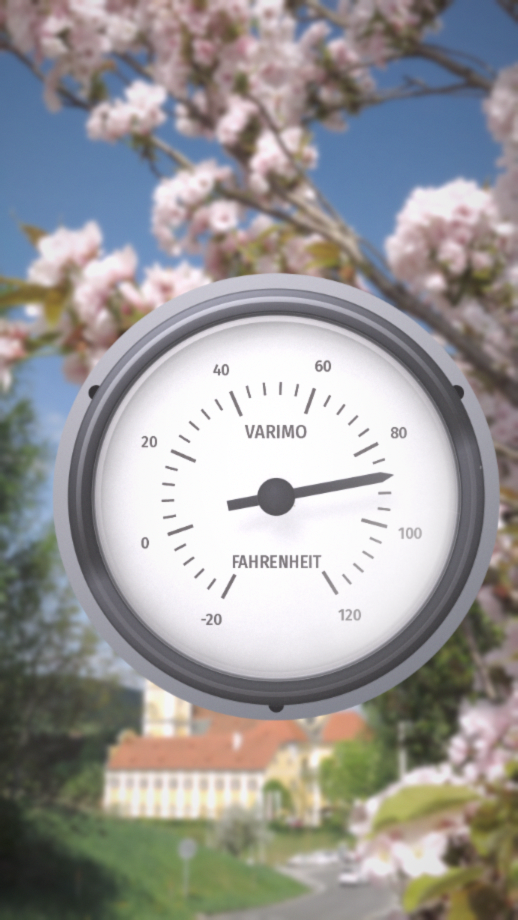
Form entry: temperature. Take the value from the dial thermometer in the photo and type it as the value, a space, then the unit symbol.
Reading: 88 °F
